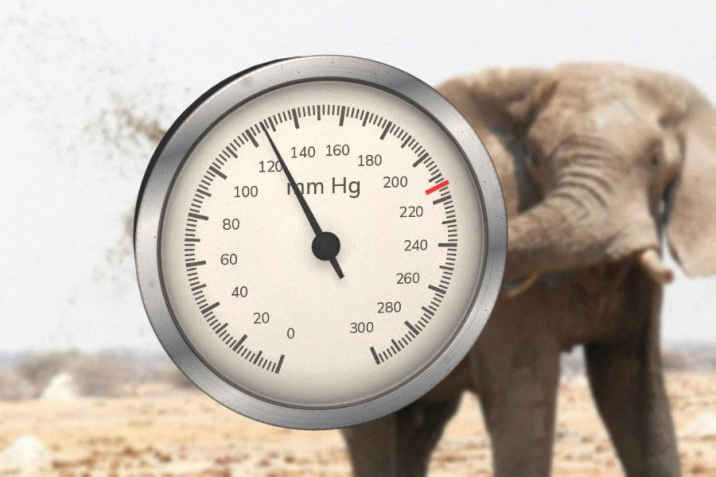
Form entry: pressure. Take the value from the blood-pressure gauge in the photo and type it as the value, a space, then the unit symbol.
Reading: 126 mmHg
